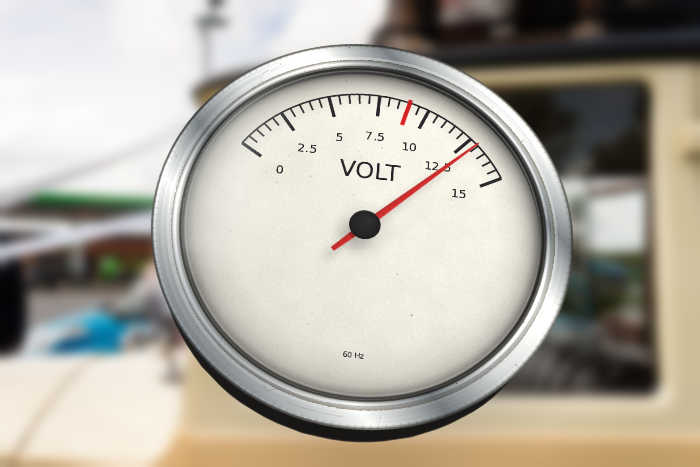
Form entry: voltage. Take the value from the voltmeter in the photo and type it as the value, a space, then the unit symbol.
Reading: 13 V
